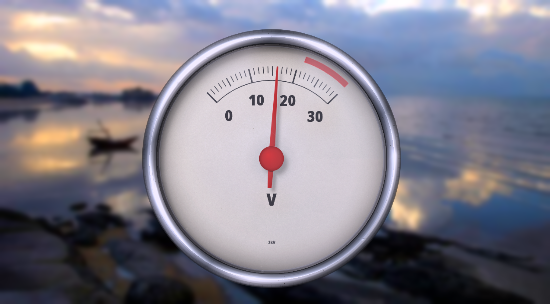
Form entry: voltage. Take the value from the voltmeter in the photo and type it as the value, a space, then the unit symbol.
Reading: 16 V
